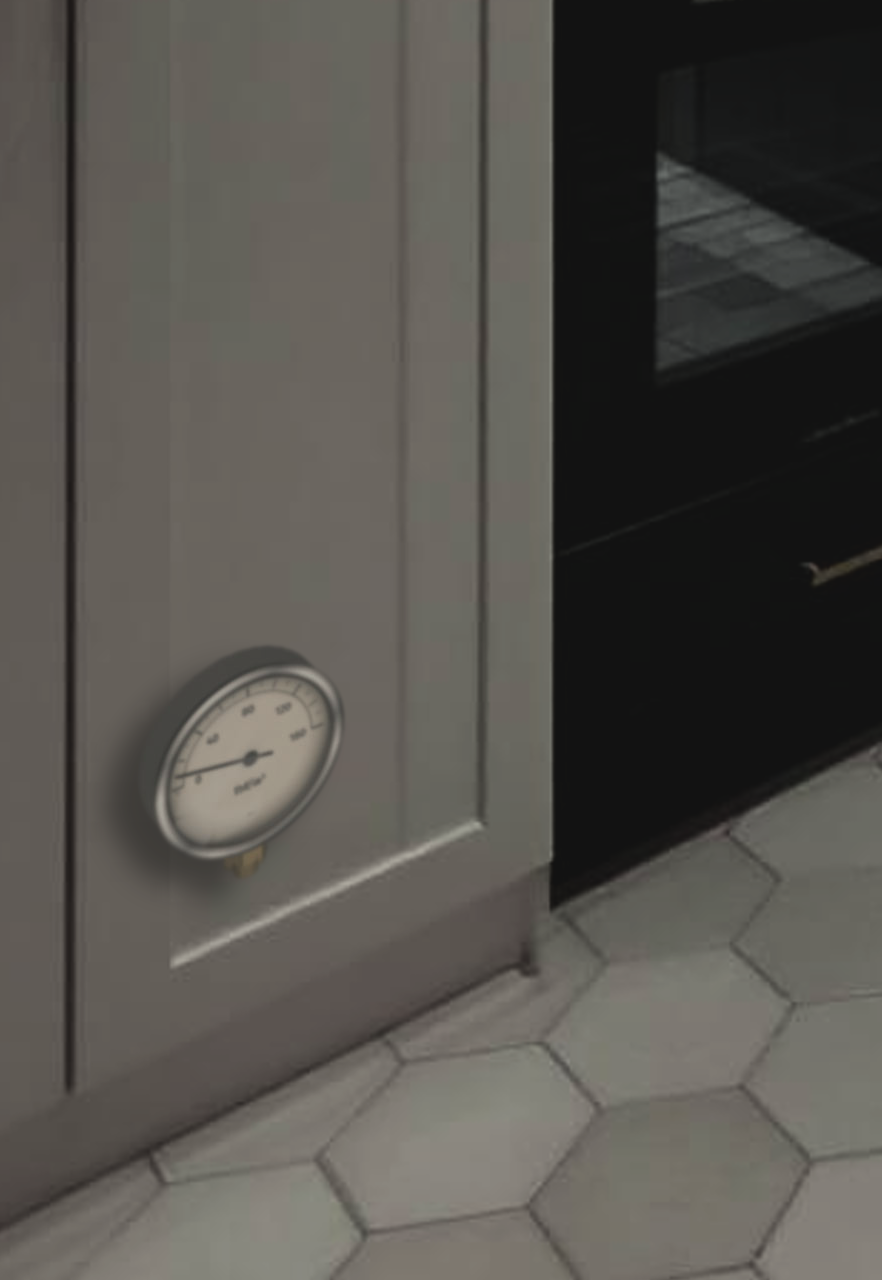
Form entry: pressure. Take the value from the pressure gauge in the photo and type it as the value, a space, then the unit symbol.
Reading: 10 psi
